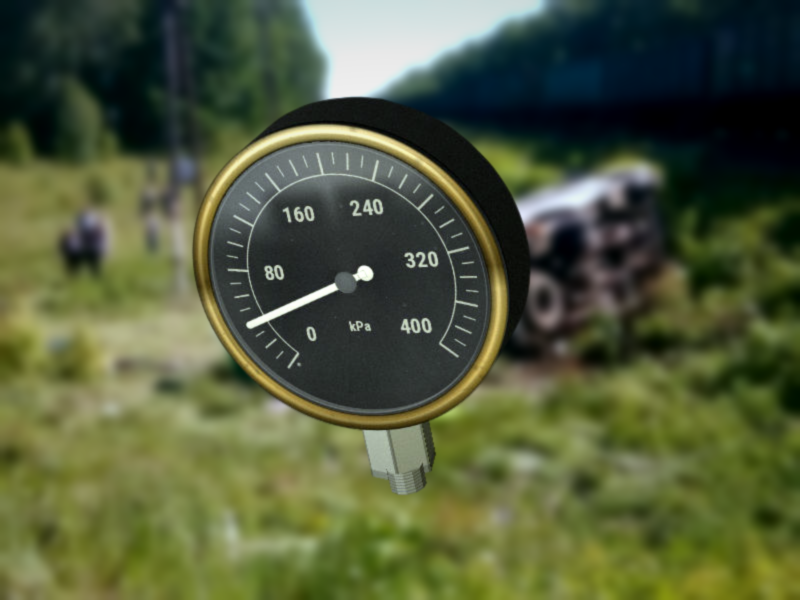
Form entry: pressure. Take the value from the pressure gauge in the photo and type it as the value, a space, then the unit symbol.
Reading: 40 kPa
